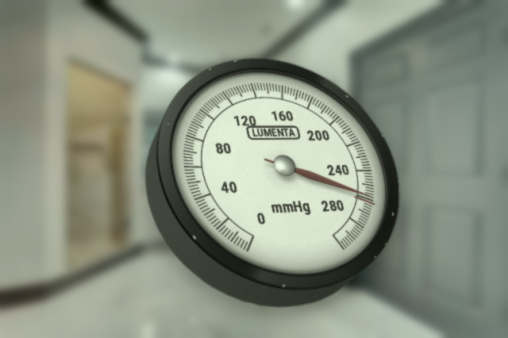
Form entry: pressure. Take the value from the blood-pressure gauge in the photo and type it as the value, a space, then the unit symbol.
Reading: 260 mmHg
